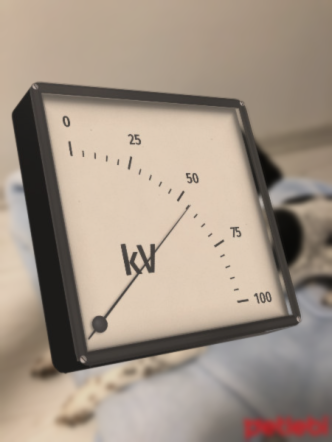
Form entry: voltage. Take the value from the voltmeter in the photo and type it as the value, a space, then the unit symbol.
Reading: 55 kV
